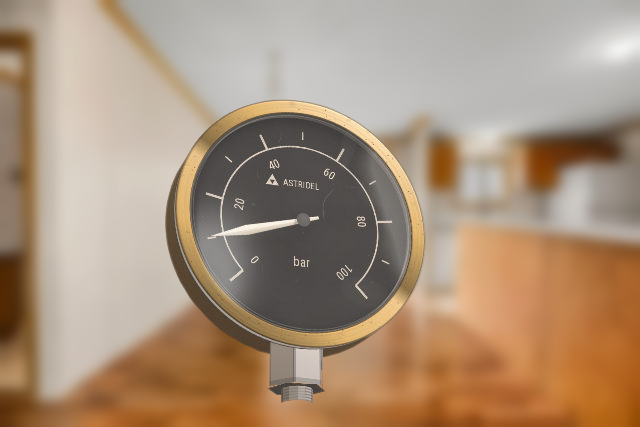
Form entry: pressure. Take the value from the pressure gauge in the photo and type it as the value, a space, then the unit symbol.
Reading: 10 bar
